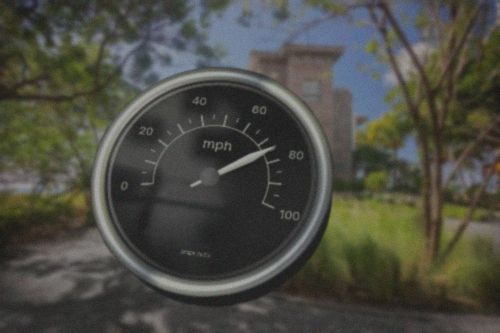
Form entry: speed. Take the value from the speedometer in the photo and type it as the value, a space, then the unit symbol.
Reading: 75 mph
